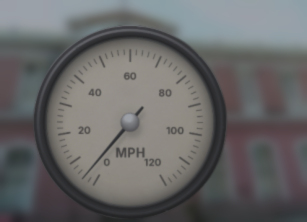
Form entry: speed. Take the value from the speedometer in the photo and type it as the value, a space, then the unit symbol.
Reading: 4 mph
